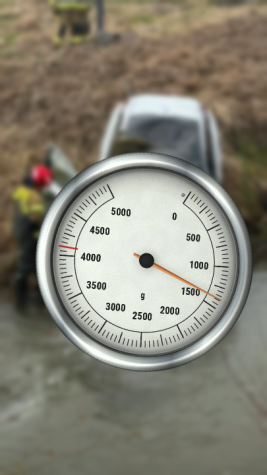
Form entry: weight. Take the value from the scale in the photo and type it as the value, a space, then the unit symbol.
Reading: 1400 g
